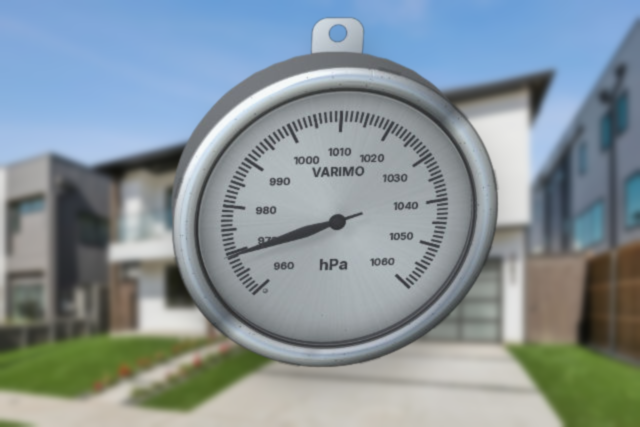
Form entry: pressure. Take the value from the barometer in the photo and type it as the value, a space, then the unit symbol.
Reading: 970 hPa
